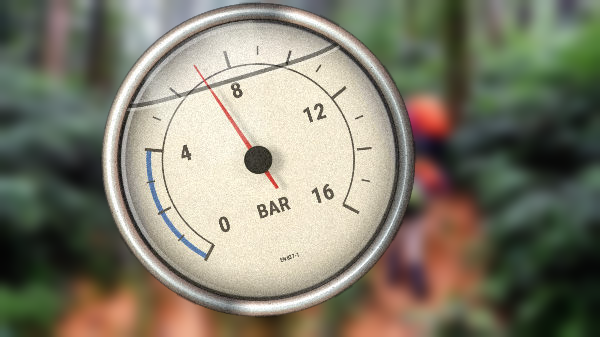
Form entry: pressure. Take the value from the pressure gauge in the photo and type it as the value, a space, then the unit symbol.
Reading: 7 bar
